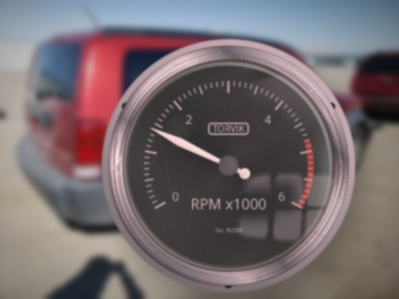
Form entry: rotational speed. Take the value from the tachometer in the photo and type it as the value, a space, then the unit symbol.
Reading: 1400 rpm
